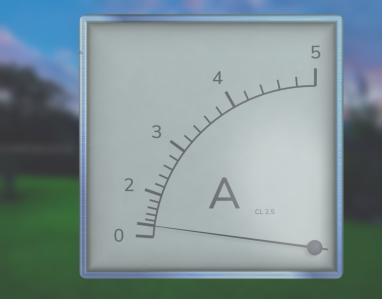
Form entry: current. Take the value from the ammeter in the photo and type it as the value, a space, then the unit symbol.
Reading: 1 A
